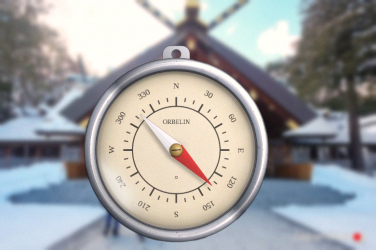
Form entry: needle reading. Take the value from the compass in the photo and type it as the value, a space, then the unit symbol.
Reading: 135 °
